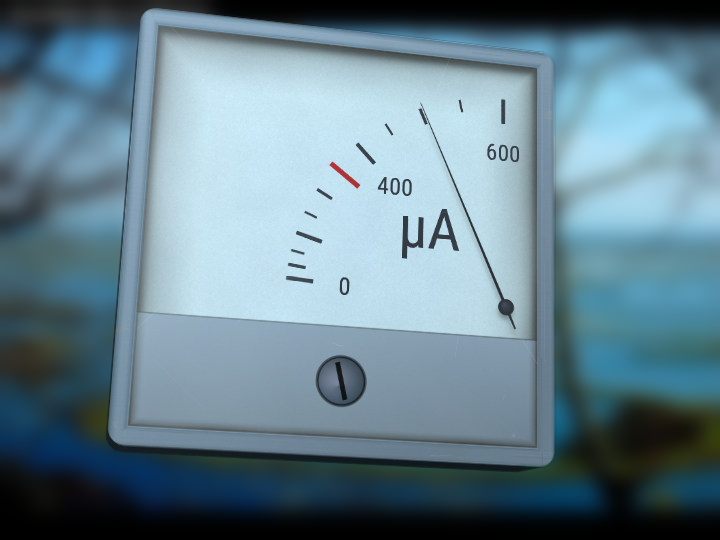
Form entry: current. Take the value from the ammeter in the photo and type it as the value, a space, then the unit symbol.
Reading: 500 µA
